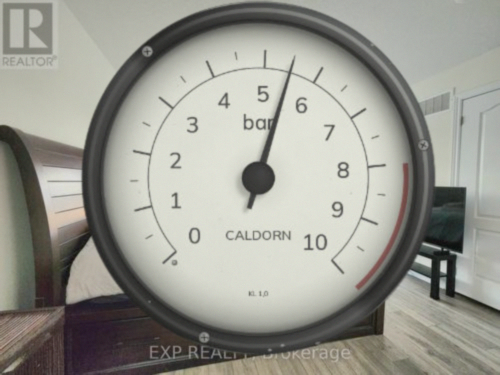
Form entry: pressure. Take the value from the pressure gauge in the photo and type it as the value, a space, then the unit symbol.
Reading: 5.5 bar
